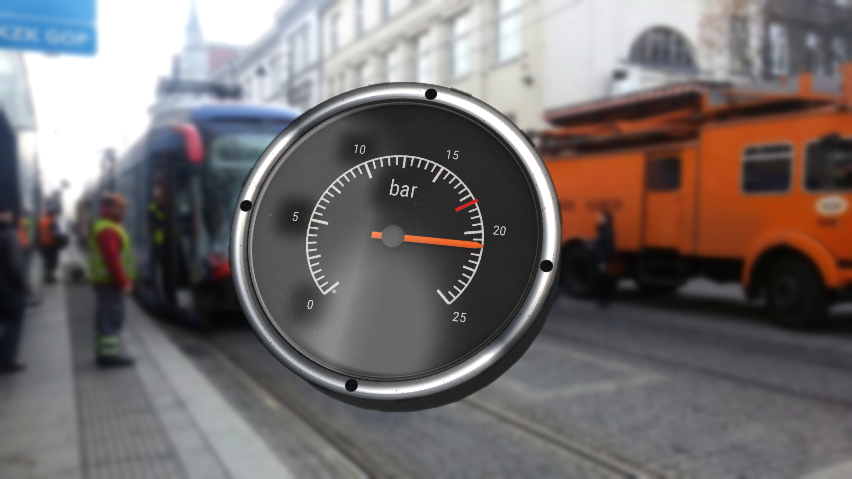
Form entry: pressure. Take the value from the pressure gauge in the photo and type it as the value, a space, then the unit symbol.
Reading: 21 bar
